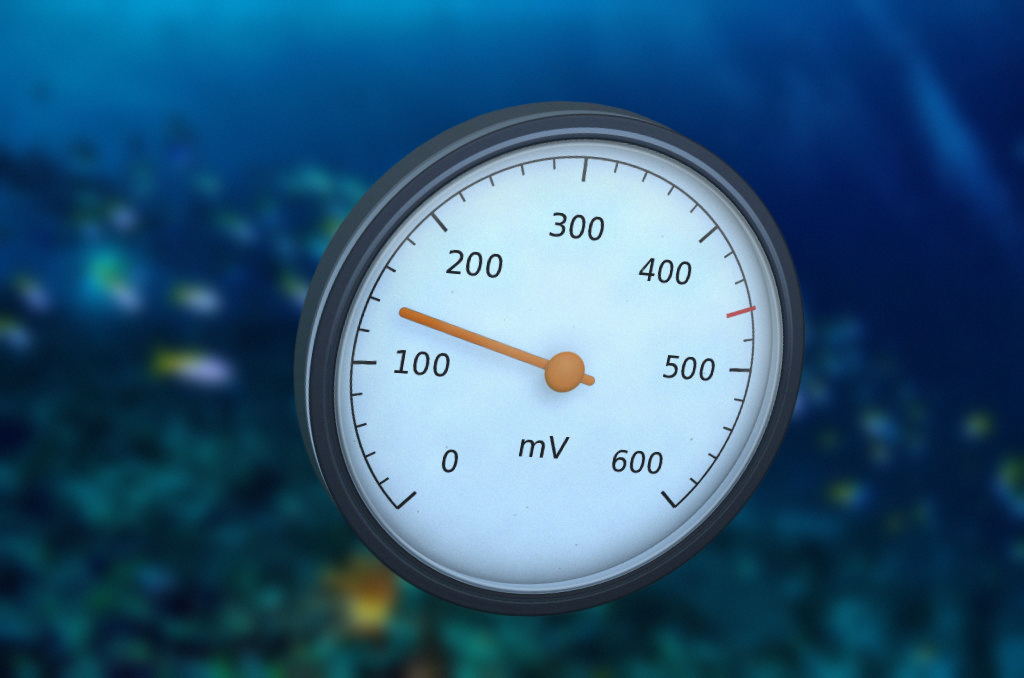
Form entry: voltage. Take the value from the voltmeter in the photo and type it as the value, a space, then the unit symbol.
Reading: 140 mV
